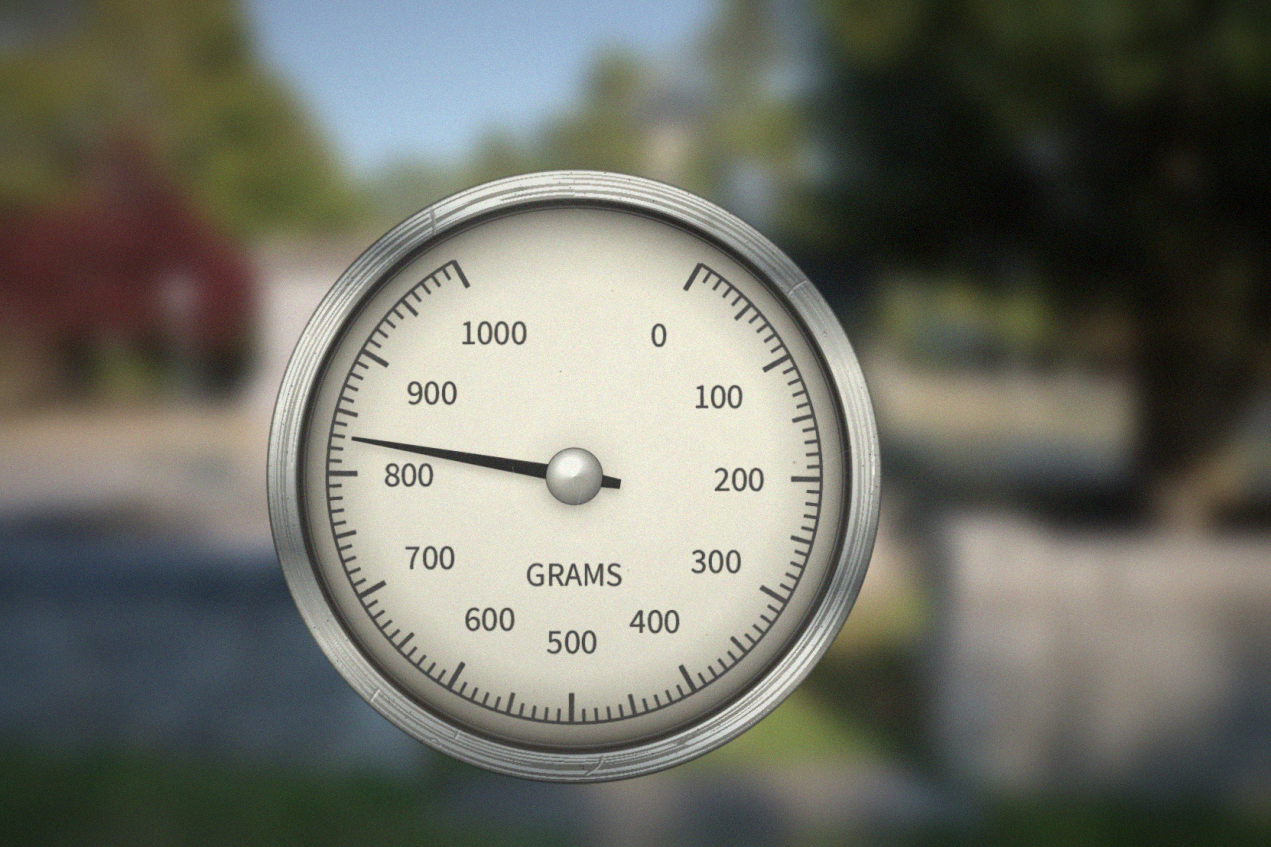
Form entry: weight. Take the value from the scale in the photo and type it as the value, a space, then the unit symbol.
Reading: 830 g
